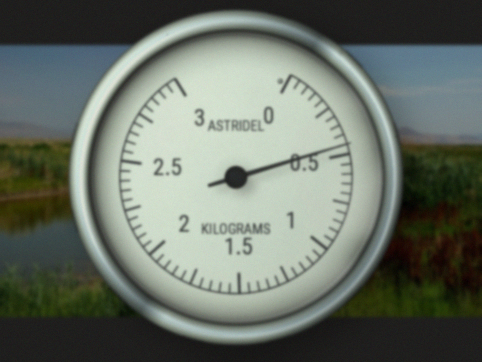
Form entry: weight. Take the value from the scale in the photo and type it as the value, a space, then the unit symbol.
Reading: 0.45 kg
